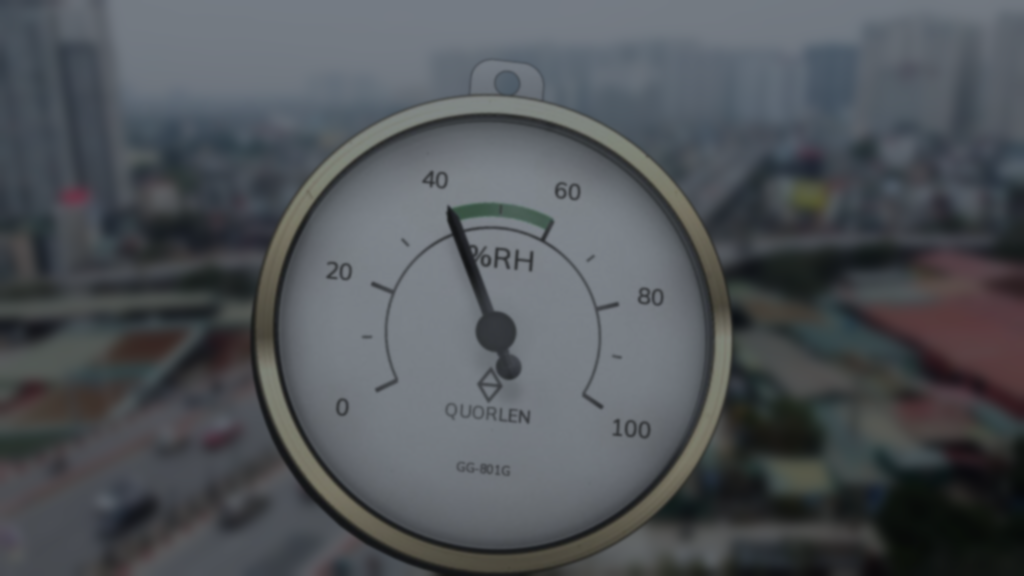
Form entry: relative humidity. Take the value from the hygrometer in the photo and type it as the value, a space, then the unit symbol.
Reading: 40 %
